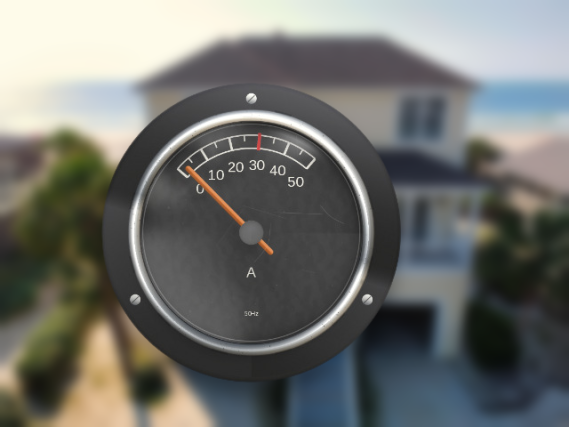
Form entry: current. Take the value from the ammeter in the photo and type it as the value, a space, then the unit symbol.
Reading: 2.5 A
